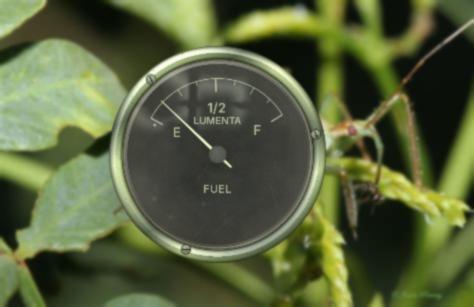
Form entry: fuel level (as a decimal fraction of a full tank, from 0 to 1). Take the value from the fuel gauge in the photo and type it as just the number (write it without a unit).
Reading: 0.125
